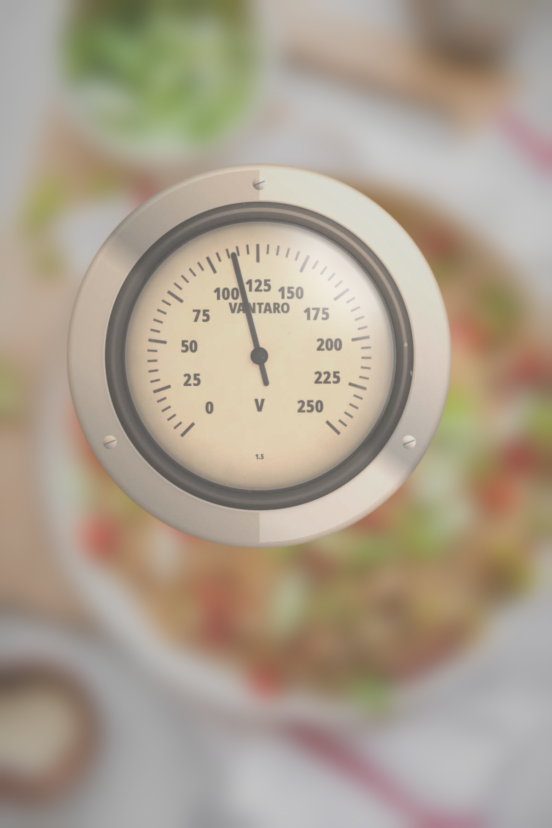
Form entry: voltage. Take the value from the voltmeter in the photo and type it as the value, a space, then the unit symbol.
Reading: 112.5 V
